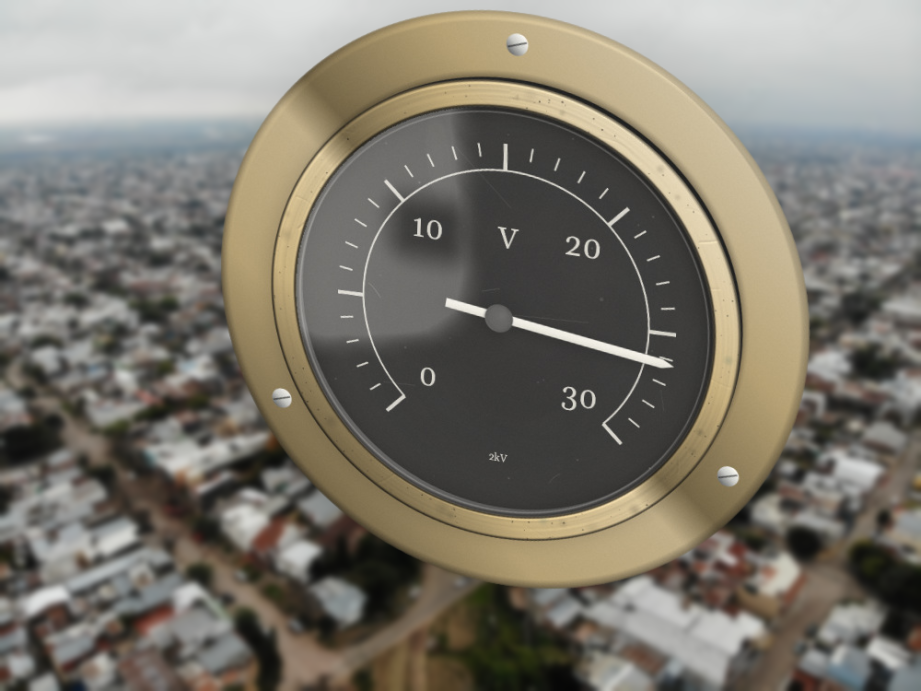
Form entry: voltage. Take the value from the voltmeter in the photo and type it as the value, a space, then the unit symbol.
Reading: 26 V
